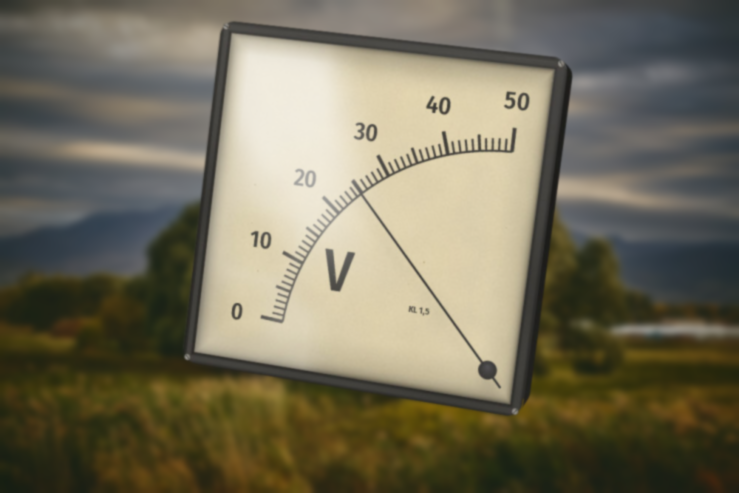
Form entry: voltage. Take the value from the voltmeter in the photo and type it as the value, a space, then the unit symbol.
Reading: 25 V
